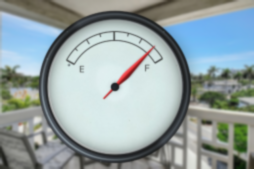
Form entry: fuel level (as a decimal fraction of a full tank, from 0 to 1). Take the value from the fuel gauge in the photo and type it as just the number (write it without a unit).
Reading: 0.875
